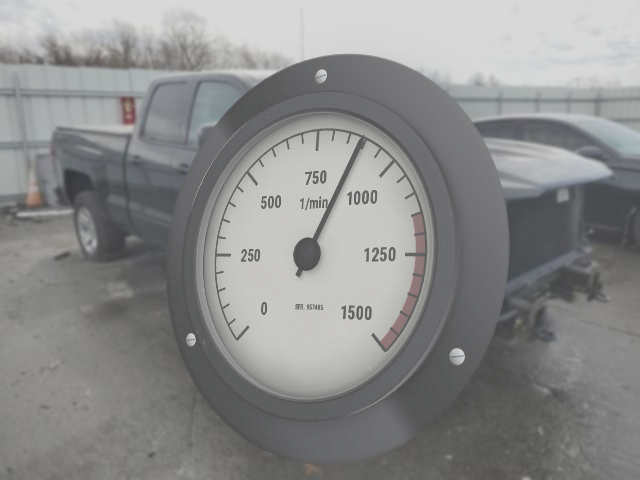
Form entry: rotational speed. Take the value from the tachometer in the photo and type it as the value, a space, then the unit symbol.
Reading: 900 rpm
